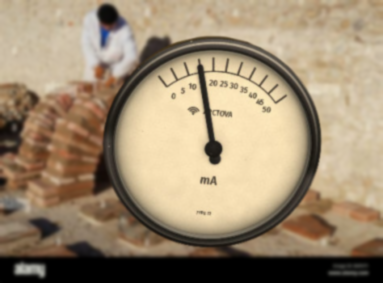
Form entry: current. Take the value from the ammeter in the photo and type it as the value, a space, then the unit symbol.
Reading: 15 mA
